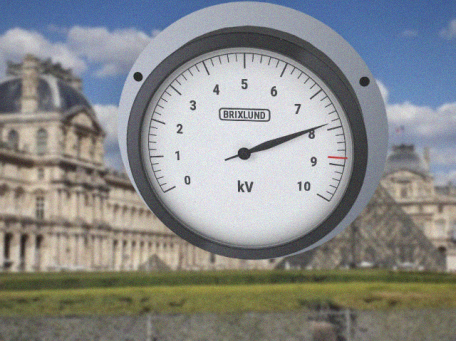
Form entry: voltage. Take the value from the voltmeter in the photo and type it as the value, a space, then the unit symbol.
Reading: 7.8 kV
